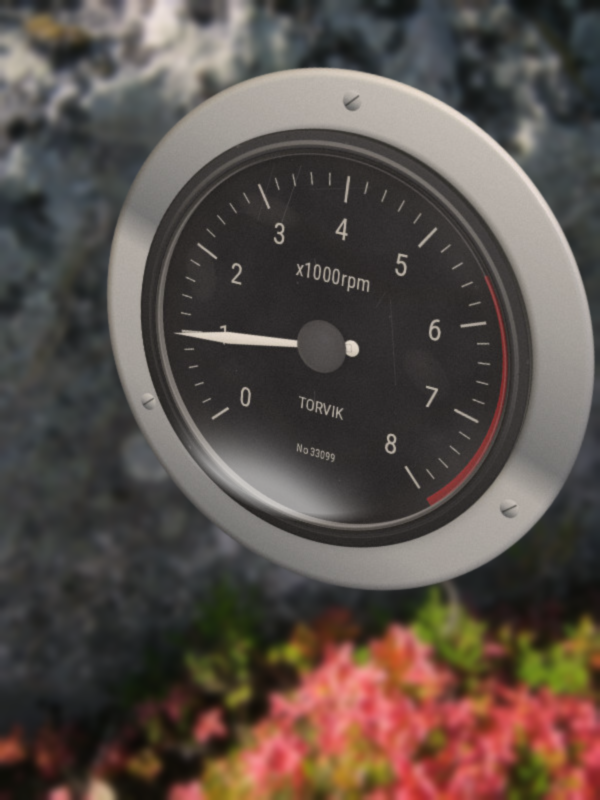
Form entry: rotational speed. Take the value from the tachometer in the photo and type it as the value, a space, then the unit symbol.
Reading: 1000 rpm
